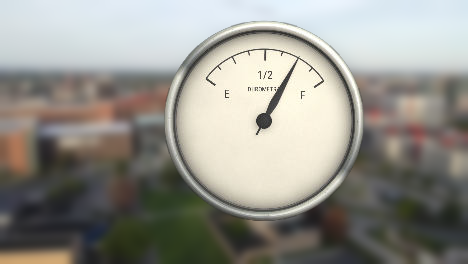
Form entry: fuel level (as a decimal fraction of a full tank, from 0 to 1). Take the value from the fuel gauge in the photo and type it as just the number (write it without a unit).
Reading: 0.75
